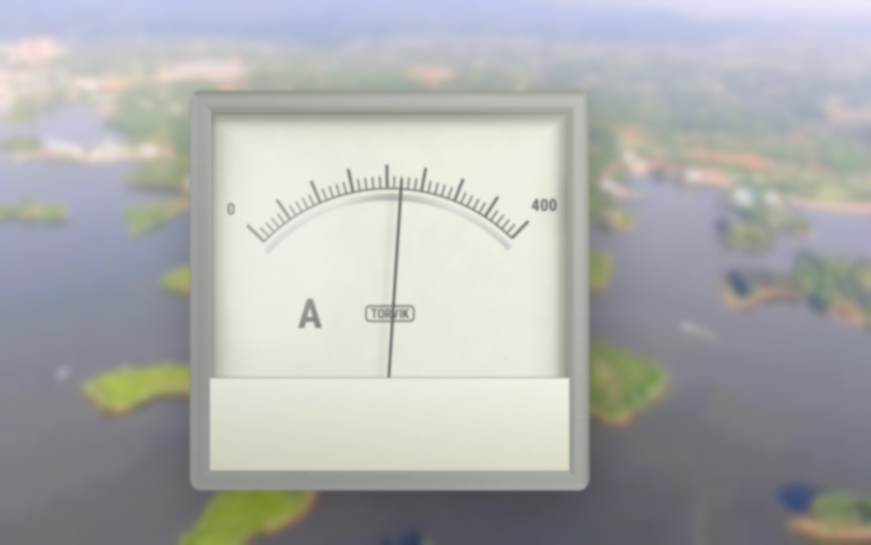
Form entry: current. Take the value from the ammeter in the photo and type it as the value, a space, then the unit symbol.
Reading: 220 A
